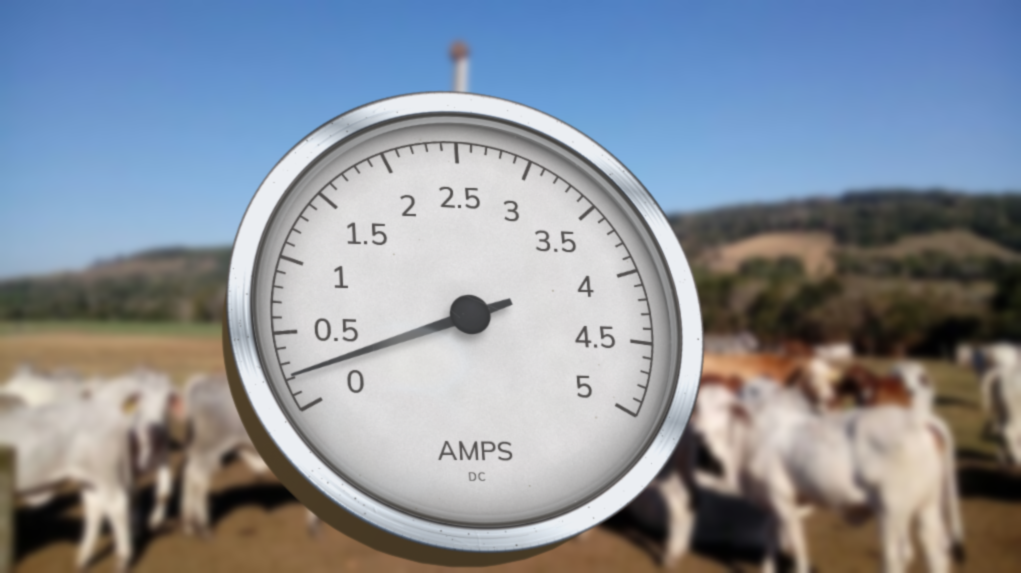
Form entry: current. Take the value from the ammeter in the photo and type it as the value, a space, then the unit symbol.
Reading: 0.2 A
